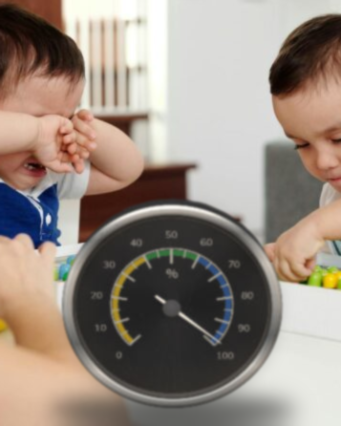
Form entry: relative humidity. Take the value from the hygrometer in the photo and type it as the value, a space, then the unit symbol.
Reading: 97.5 %
